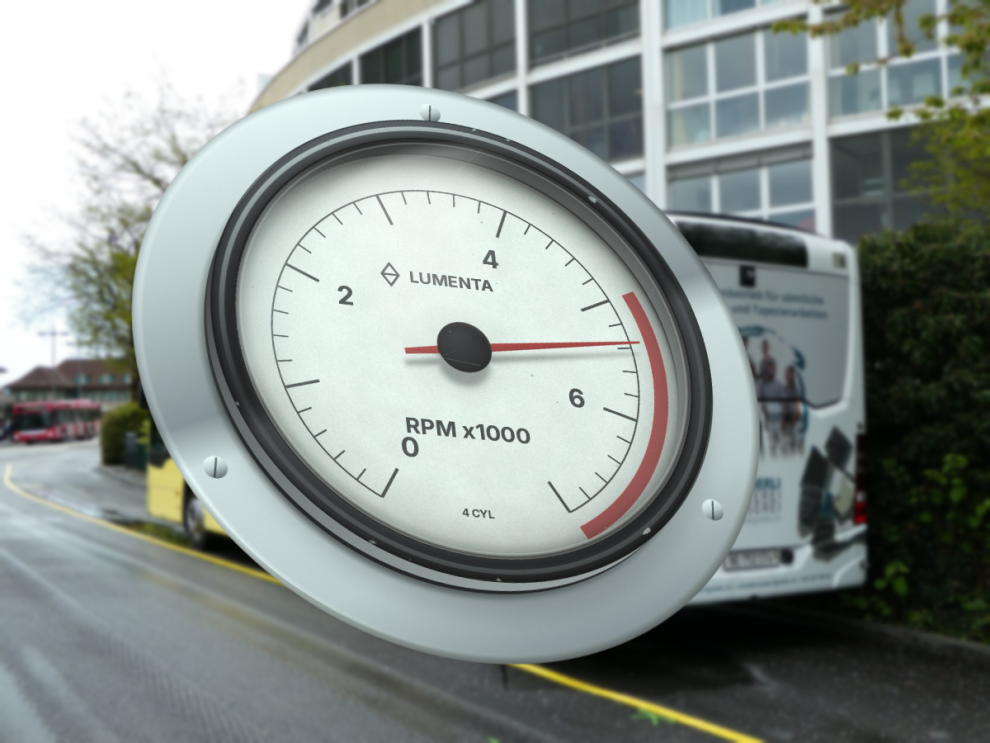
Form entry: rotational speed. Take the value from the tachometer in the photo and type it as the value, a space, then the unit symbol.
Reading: 5400 rpm
